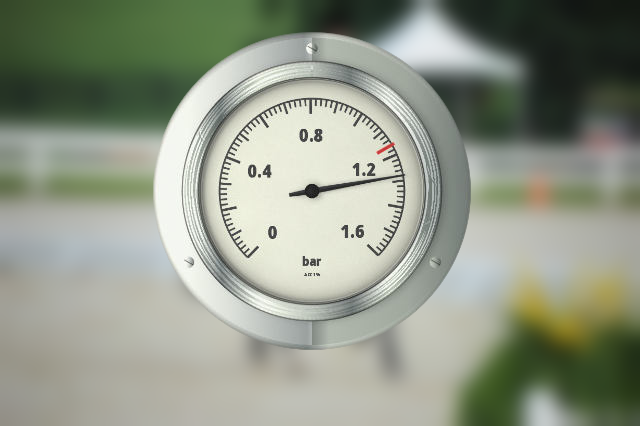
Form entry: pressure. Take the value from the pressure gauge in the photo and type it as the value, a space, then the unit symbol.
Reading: 1.28 bar
